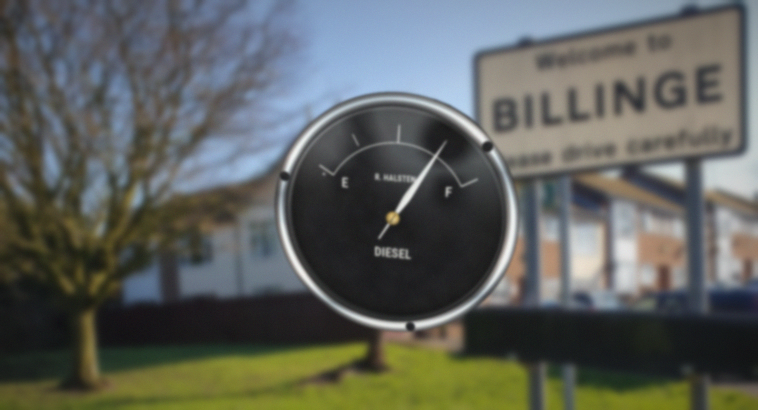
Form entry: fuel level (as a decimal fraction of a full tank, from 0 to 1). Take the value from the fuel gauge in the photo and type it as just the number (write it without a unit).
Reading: 0.75
